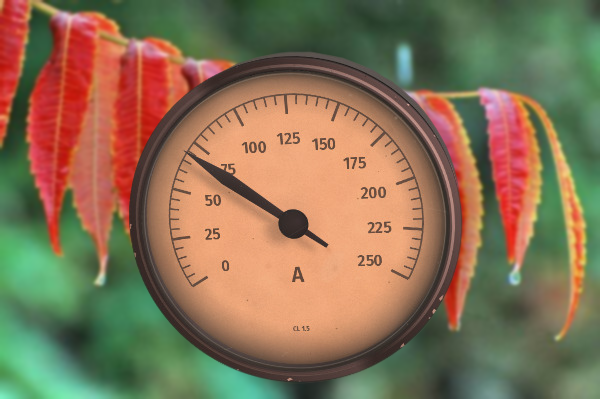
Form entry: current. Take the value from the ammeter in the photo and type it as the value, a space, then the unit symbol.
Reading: 70 A
